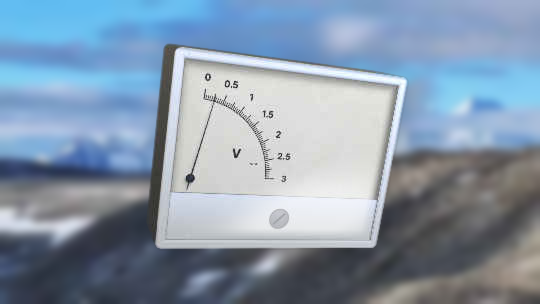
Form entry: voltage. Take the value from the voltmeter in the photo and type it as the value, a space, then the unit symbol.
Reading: 0.25 V
